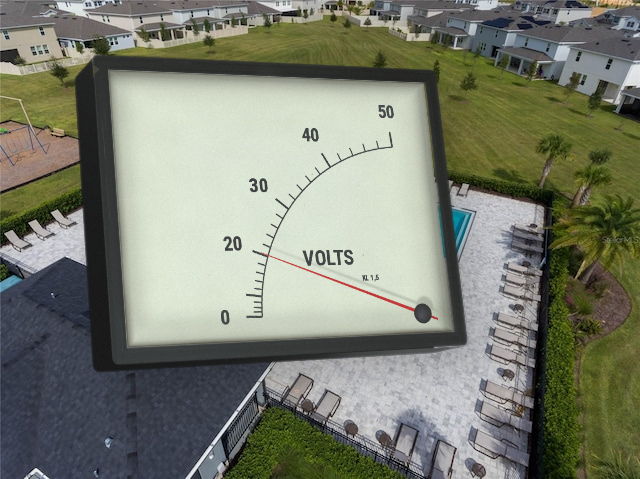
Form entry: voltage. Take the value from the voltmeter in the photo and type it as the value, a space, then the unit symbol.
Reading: 20 V
